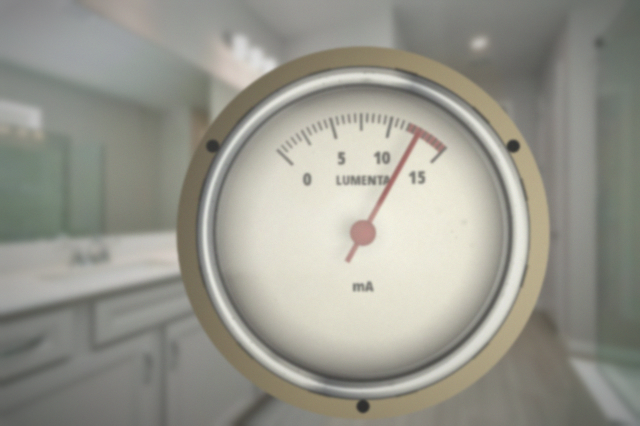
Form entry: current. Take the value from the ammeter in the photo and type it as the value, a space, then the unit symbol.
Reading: 12.5 mA
